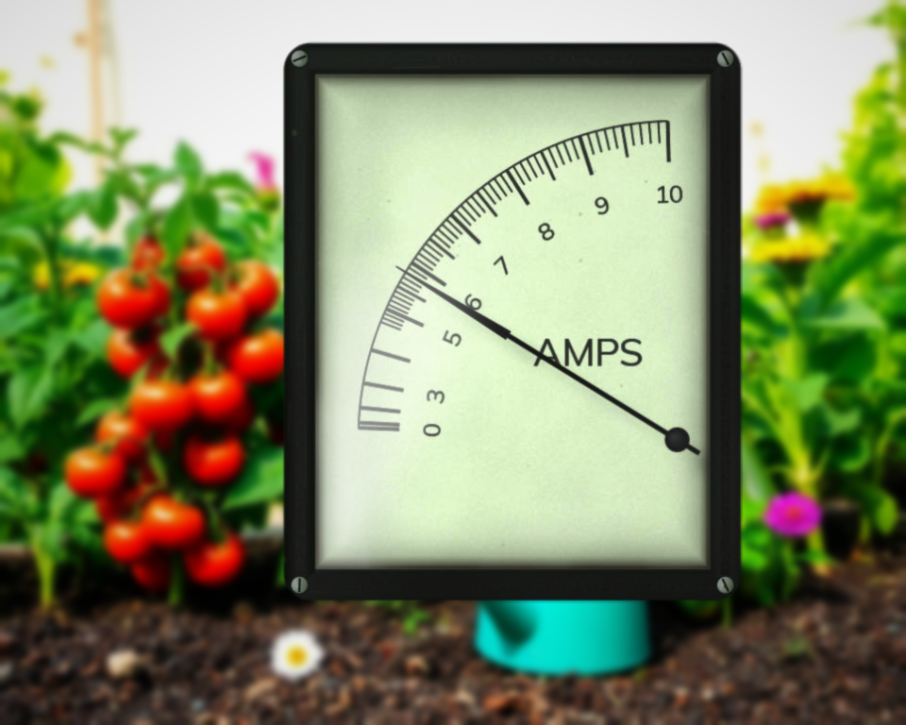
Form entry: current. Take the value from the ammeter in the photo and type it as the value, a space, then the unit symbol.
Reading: 5.8 A
